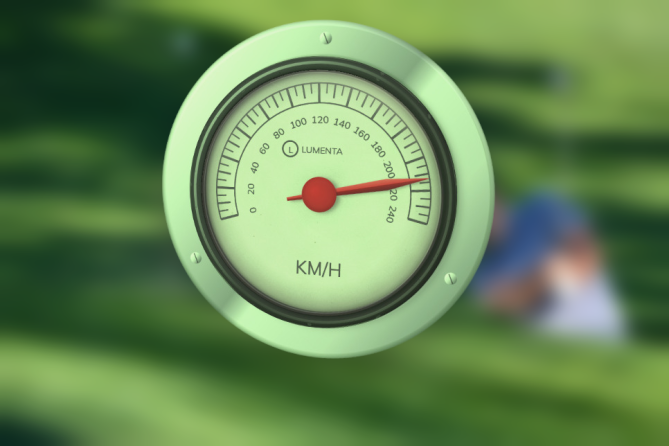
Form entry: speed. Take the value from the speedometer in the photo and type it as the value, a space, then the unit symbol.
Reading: 212.5 km/h
